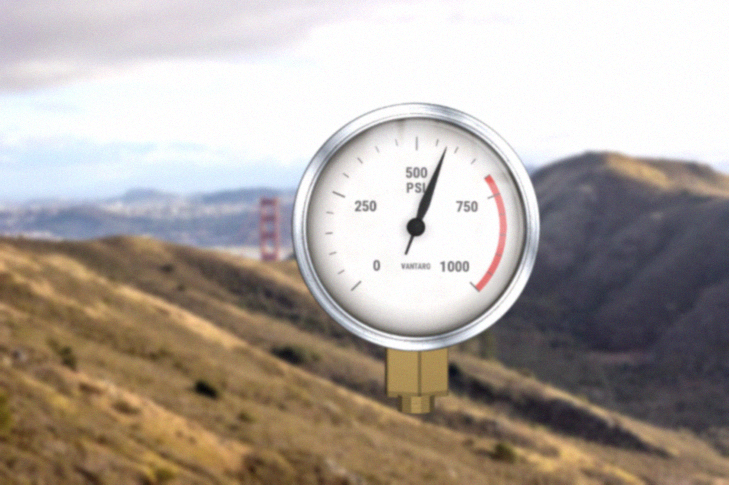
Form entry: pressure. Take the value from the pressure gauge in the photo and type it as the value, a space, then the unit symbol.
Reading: 575 psi
